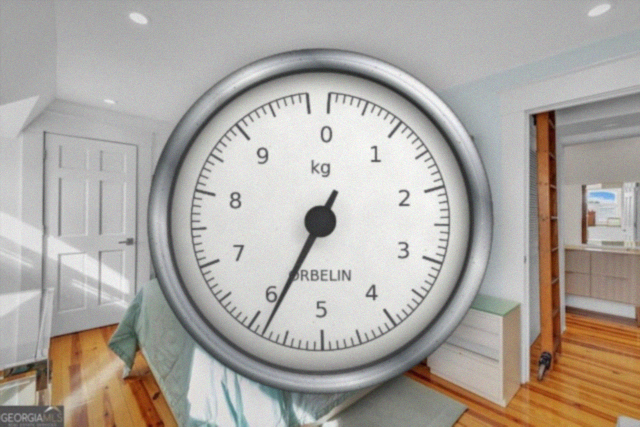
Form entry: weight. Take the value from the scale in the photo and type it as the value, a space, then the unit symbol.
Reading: 5.8 kg
